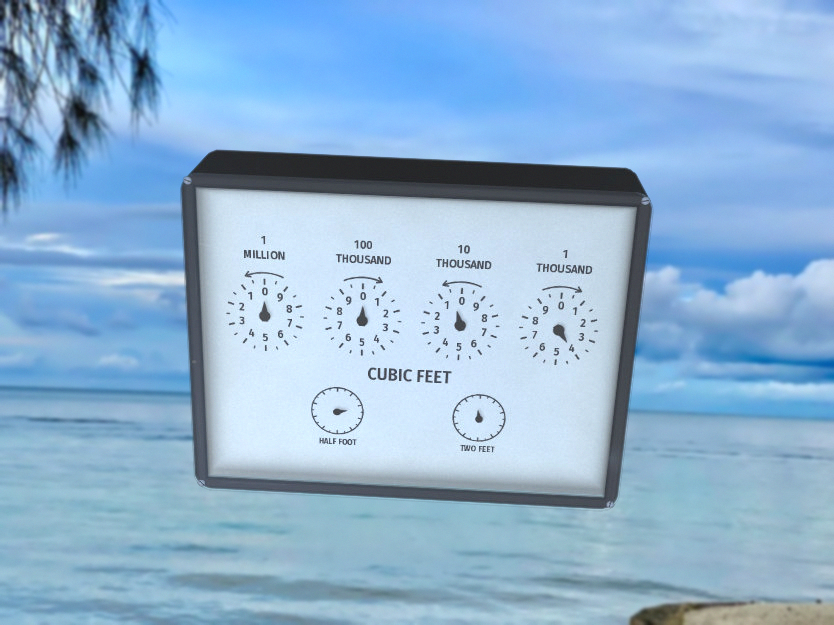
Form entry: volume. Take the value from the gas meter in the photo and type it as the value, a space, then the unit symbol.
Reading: 400 ft³
